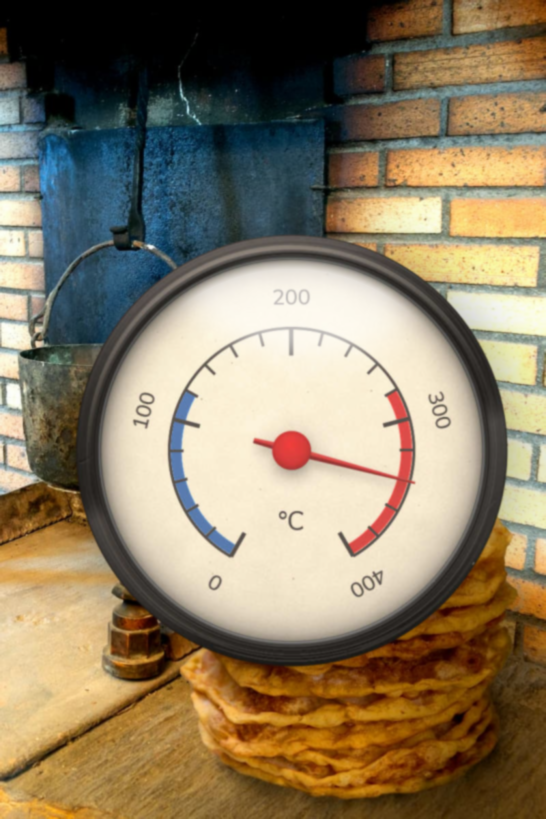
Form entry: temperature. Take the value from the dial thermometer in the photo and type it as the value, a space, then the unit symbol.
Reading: 340 °C
